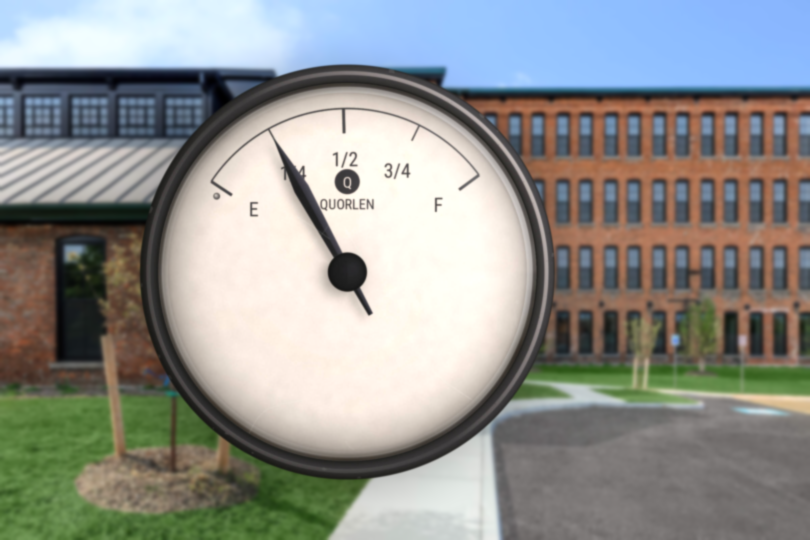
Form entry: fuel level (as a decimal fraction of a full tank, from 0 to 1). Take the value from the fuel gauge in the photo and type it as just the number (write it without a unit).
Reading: 0.25
